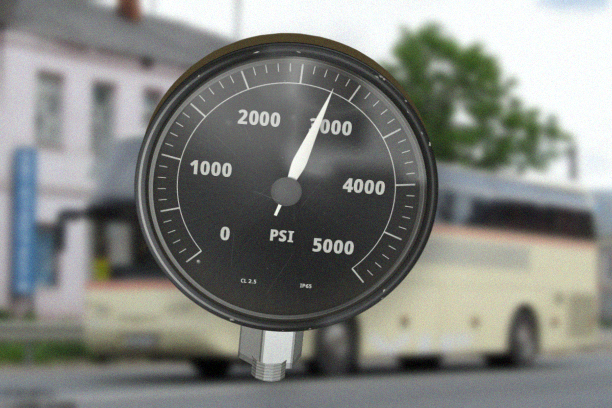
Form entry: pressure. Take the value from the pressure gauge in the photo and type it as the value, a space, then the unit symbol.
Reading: 2800 psi
